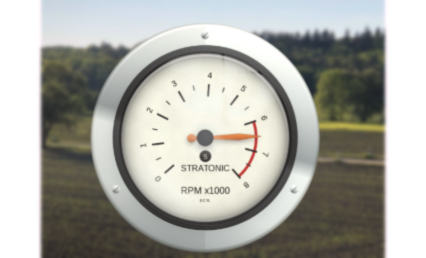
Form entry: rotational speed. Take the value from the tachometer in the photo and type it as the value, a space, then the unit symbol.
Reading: 6500 rpm
